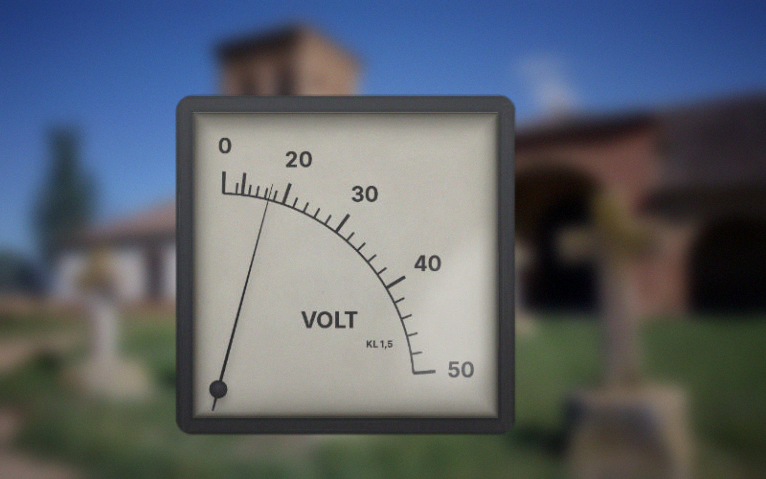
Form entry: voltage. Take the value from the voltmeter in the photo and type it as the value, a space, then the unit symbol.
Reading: 17 V
